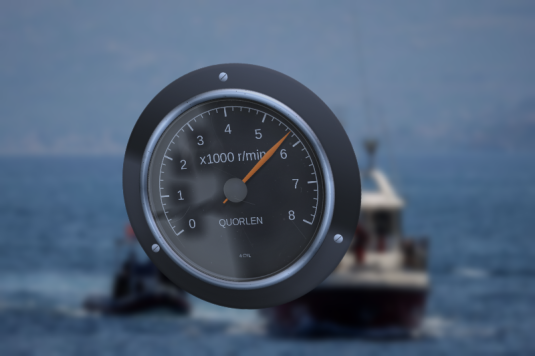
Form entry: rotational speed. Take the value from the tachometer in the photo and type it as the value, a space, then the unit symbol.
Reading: 5700 rpm
